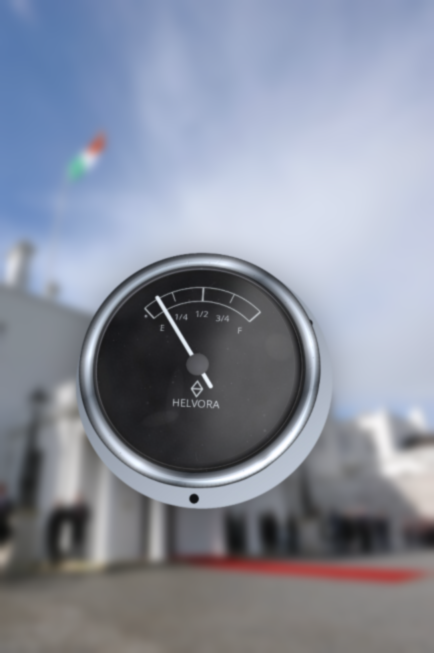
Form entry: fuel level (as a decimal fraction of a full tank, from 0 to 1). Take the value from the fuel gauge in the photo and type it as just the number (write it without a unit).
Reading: 0.125
